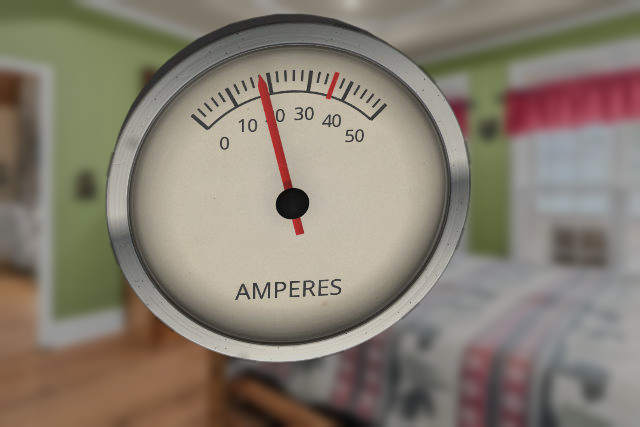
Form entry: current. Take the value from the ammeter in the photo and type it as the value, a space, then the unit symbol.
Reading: 18 A
